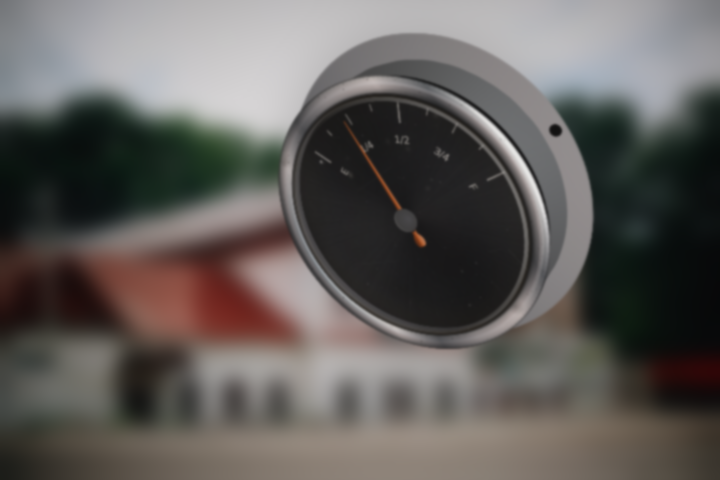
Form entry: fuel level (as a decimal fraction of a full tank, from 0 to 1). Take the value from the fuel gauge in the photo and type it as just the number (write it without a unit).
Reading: 0.25
